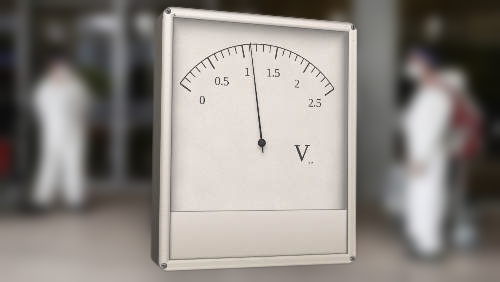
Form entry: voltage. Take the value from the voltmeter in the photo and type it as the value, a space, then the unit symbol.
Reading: 1.1 V
